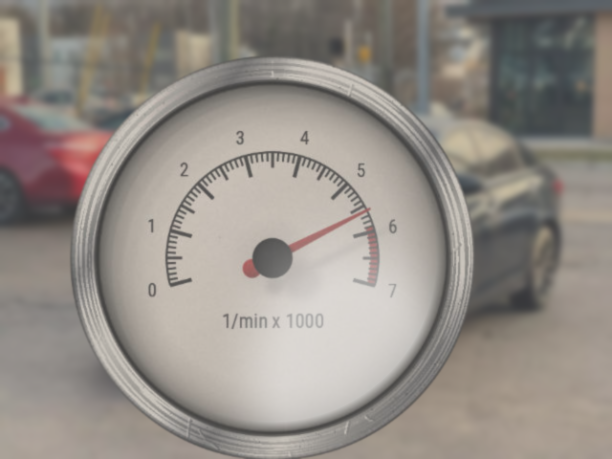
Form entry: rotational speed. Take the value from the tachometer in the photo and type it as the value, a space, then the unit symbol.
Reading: 5600 rpm
